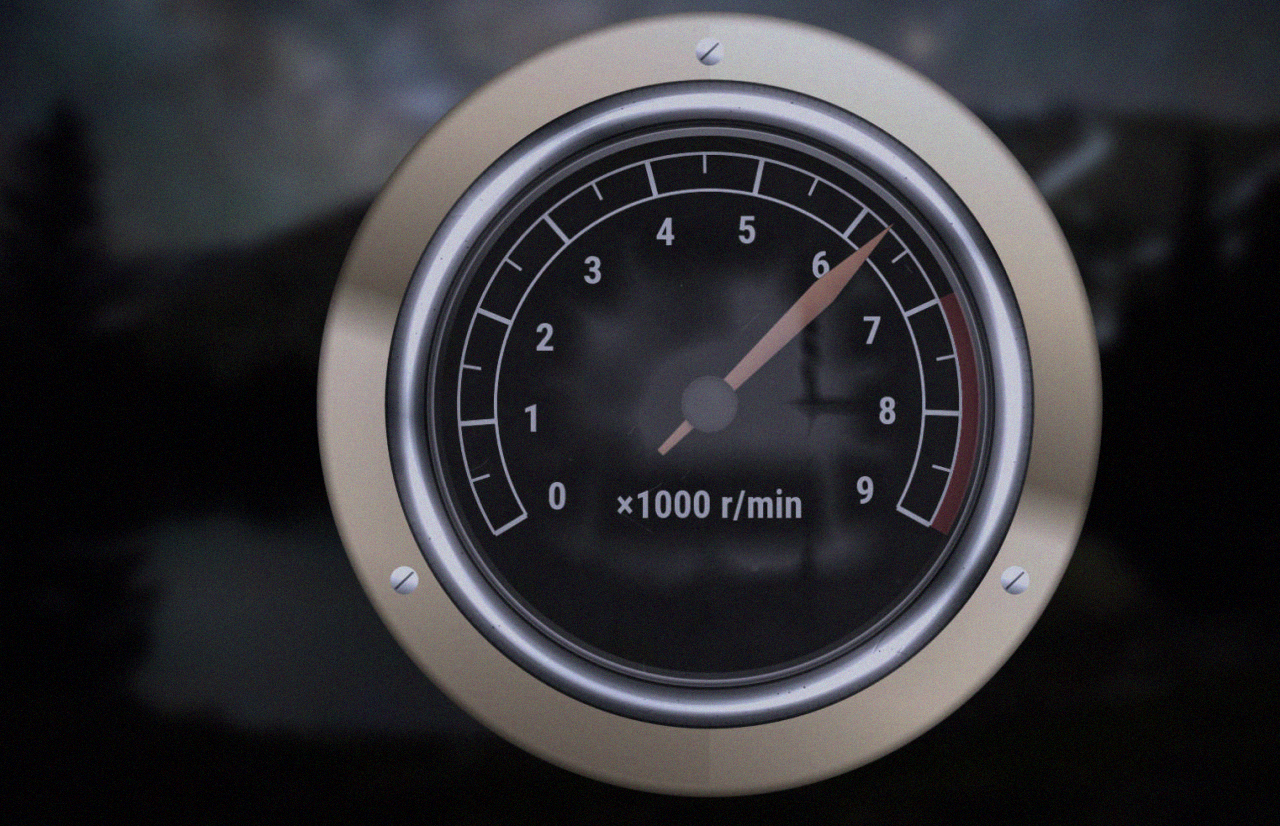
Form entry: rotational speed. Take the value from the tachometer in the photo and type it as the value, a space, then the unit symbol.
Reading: 6250 rpm
